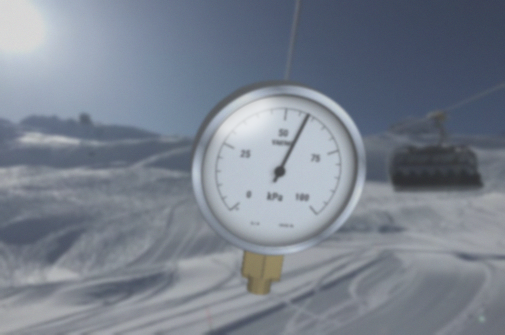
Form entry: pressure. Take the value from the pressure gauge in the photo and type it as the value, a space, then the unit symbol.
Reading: 57.5 kPa
